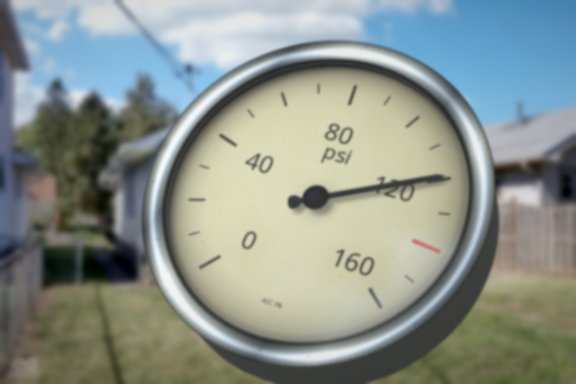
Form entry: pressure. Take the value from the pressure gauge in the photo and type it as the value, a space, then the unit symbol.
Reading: 120 psi
